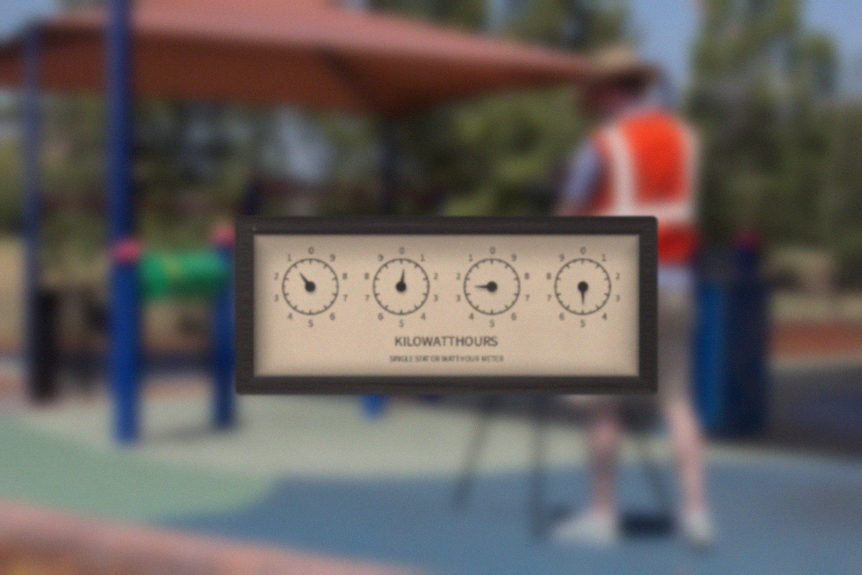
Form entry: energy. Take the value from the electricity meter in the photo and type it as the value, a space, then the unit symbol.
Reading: 1025 kWh
